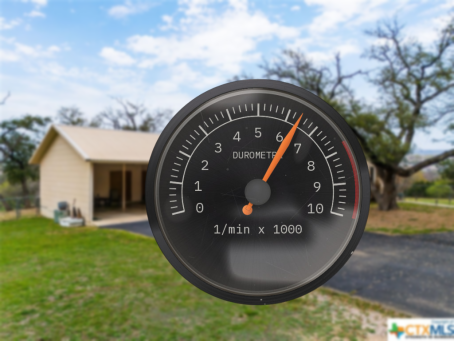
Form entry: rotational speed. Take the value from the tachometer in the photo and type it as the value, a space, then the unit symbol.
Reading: 6400 rpm
